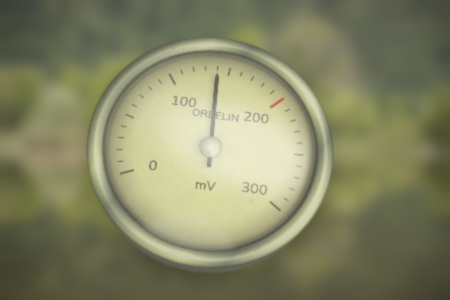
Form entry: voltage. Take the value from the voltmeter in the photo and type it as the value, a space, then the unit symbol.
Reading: 140 mV
